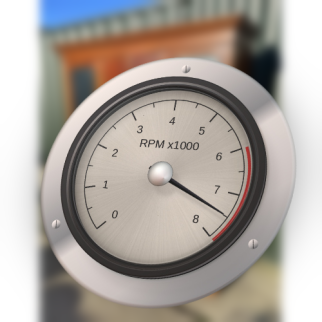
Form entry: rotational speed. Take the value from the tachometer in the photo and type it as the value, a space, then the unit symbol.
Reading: 7500 rpm
